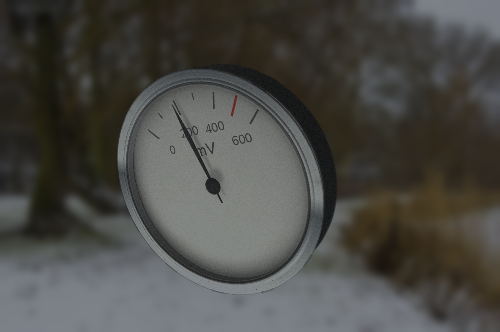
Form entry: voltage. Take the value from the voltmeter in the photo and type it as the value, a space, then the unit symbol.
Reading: 200 mV
